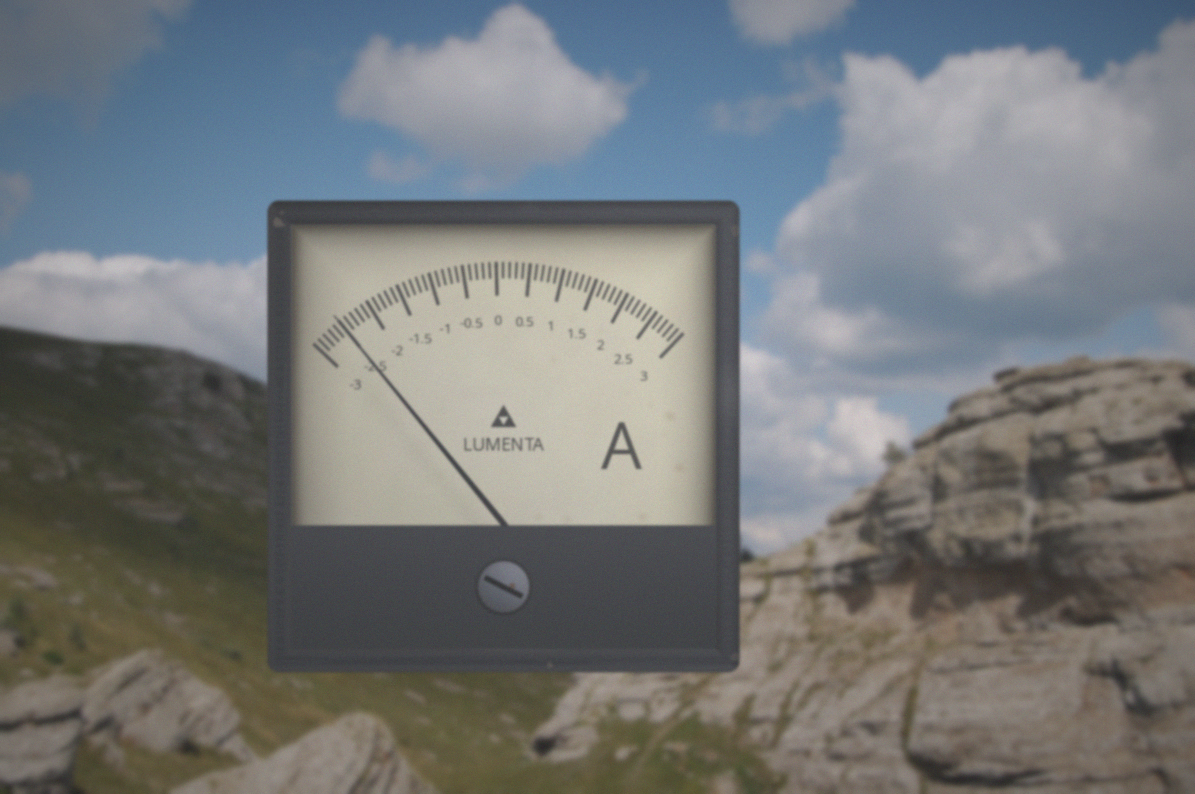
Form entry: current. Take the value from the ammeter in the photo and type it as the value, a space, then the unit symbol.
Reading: -2.5 A
